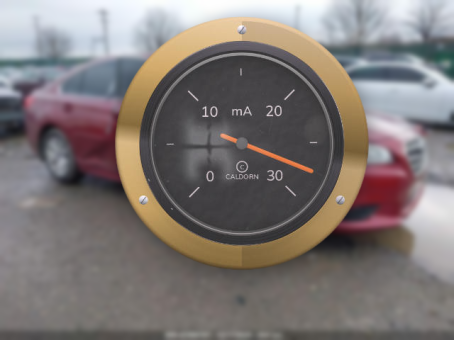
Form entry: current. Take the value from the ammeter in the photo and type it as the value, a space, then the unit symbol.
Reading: 27.5 mA
